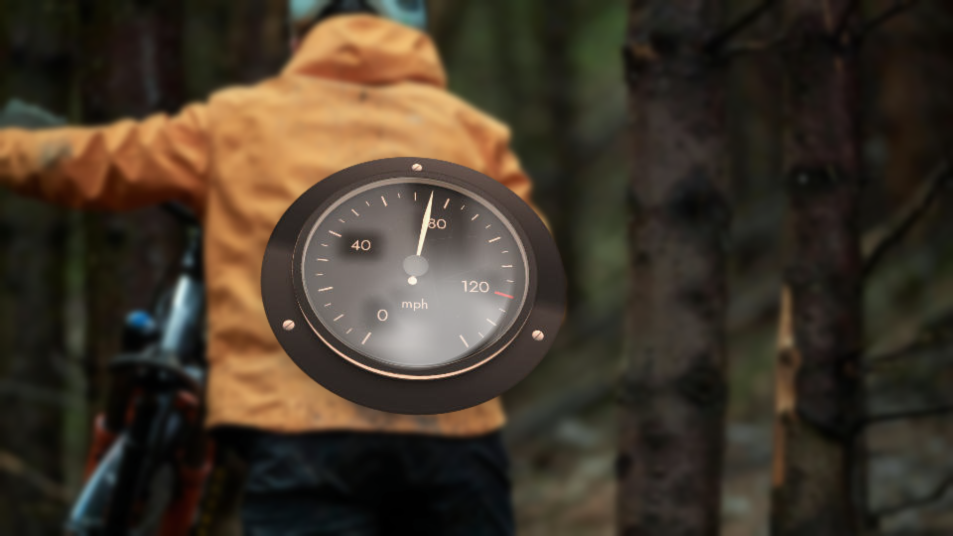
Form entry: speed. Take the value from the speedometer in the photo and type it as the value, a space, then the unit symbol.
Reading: 75 mph
